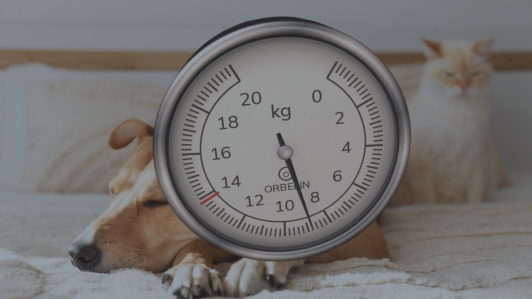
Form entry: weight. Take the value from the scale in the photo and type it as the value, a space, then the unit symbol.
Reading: 8.8 kg
